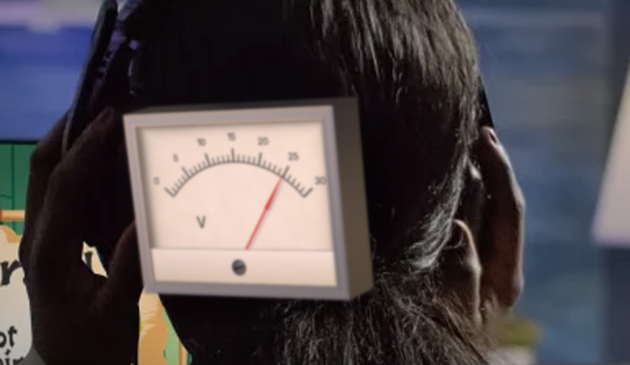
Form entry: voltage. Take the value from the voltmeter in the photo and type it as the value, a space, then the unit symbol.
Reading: 25 V
